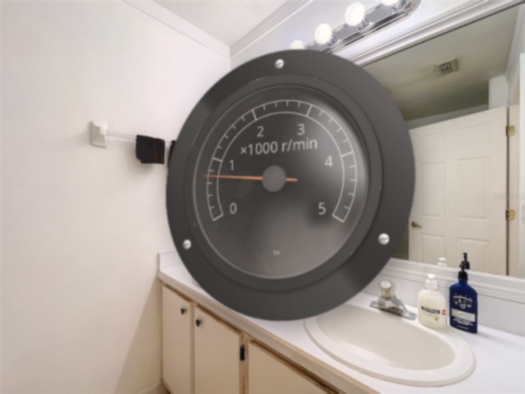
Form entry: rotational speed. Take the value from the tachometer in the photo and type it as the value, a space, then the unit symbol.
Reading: 700 rpm
